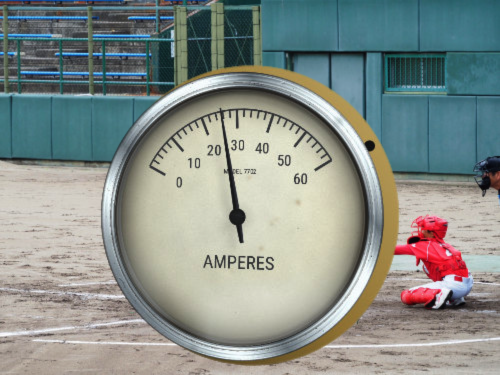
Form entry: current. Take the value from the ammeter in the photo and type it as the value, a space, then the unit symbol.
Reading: 26 A
